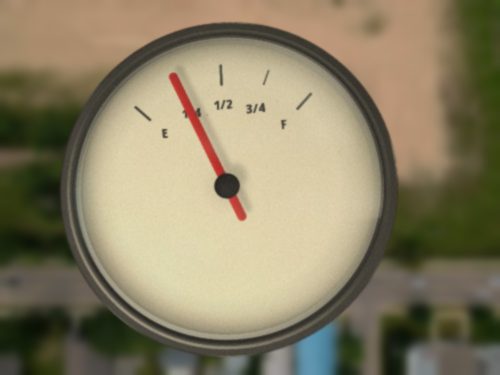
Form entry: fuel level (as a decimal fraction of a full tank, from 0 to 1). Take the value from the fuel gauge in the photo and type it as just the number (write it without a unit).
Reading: 0.25
